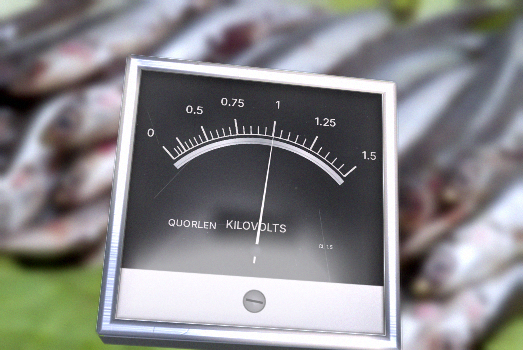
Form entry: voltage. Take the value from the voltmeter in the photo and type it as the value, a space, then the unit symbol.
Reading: 1 kV
